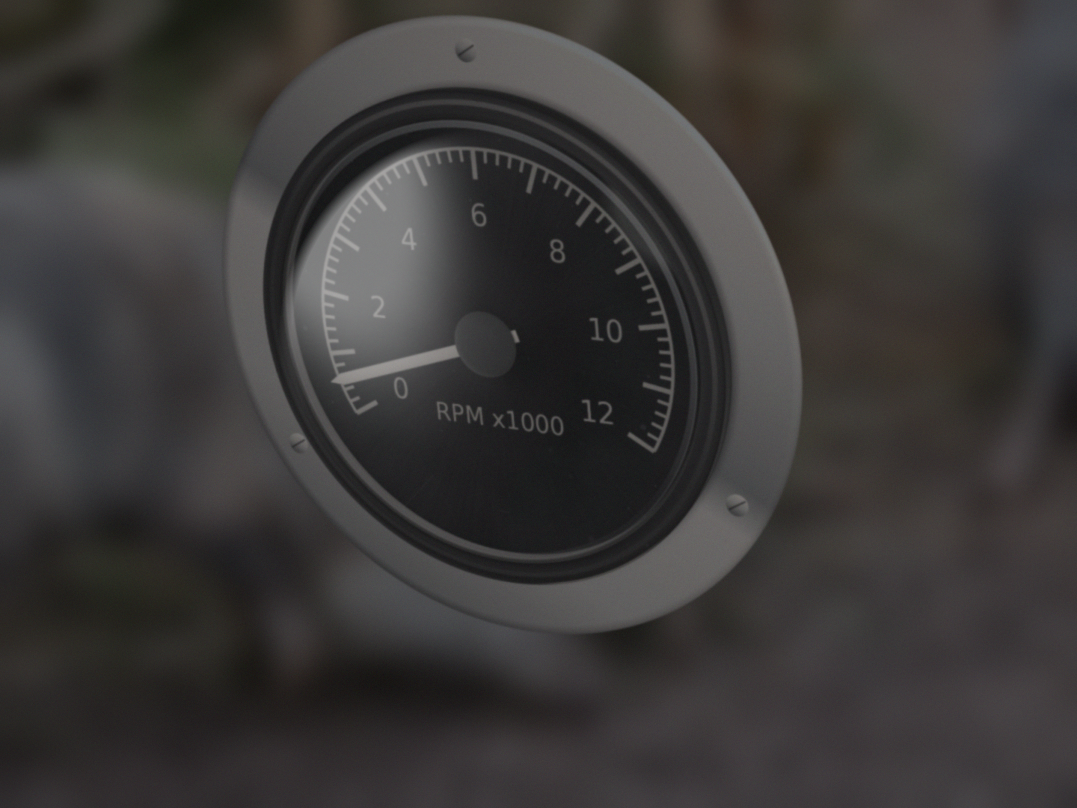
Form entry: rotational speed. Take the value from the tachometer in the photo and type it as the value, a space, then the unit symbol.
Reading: 600 rpm
